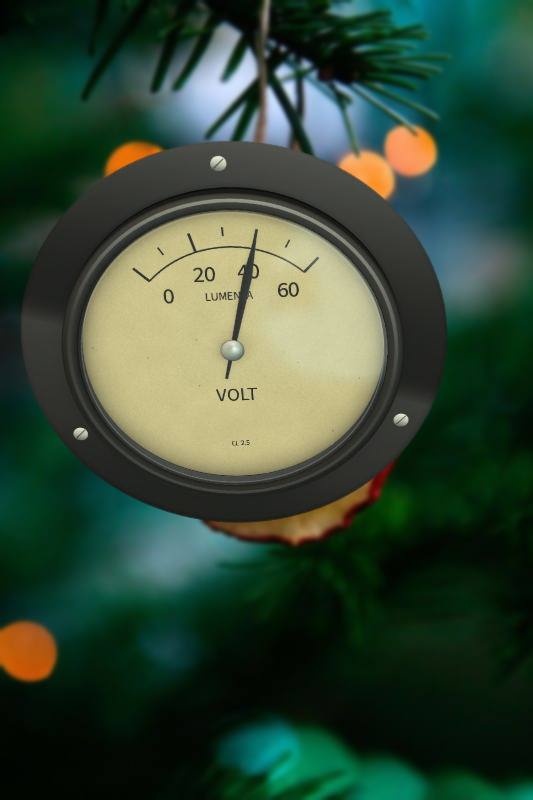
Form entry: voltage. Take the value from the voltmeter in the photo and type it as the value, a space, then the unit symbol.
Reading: 40 V
